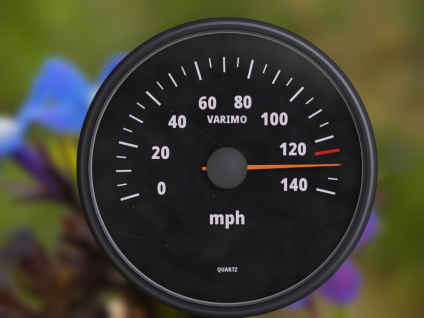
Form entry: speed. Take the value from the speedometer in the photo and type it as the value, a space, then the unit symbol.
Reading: 130 mph
